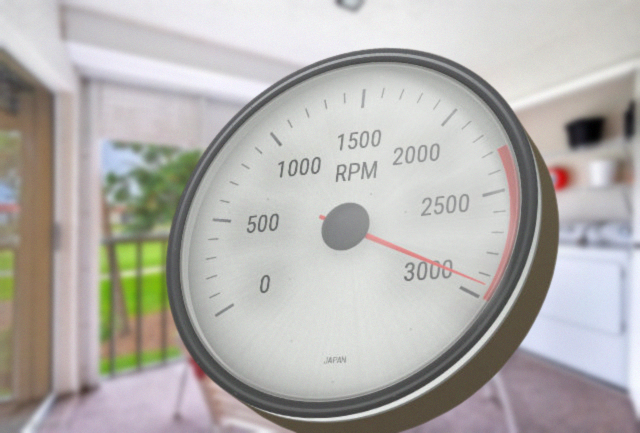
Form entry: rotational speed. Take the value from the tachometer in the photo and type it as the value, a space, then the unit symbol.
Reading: 2950 rpm
